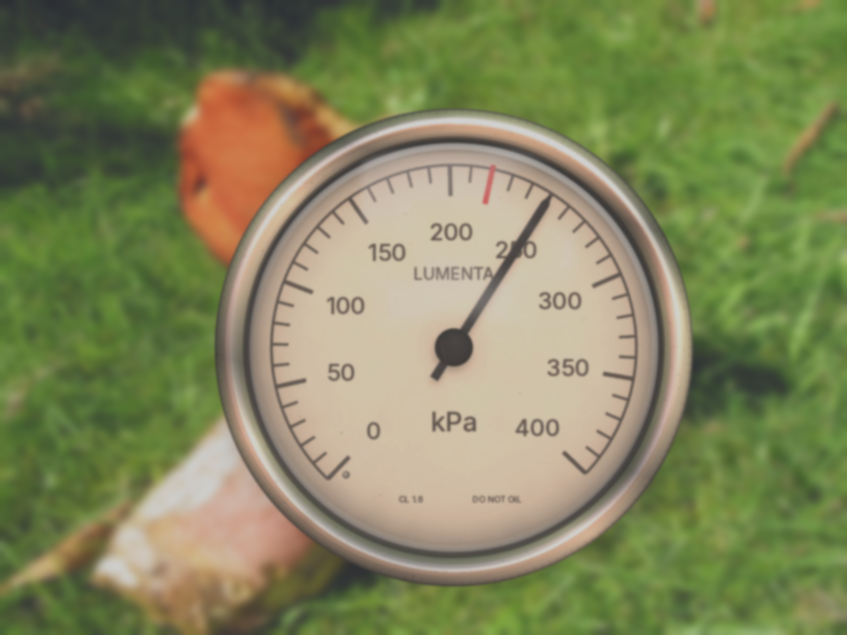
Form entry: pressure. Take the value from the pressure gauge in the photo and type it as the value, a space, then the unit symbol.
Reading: 250 kPa
